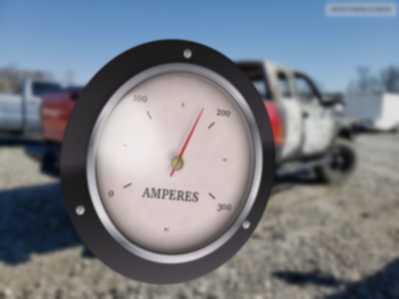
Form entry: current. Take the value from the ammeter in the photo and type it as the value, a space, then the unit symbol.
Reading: 175 A
